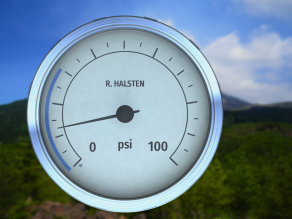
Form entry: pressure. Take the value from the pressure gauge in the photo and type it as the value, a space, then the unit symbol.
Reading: 12.5 psi
